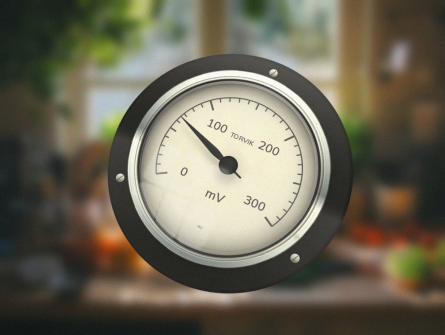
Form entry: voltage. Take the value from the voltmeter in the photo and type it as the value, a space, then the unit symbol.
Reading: 65 mV
